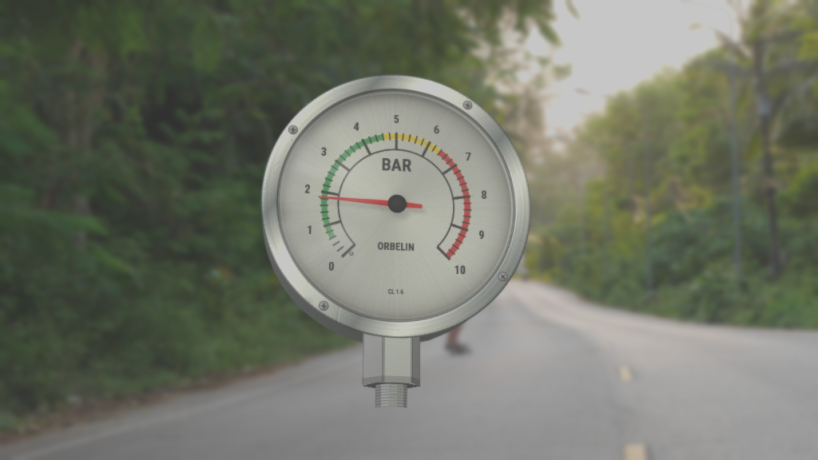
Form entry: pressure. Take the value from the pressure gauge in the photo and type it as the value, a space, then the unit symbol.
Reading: 1.8 bar
